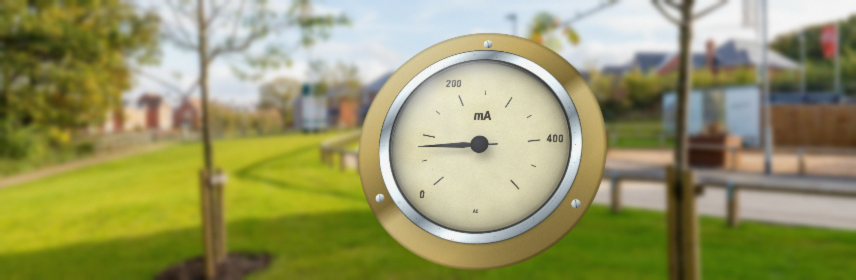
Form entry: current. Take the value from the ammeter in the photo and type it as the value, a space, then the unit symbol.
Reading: 75 mA
